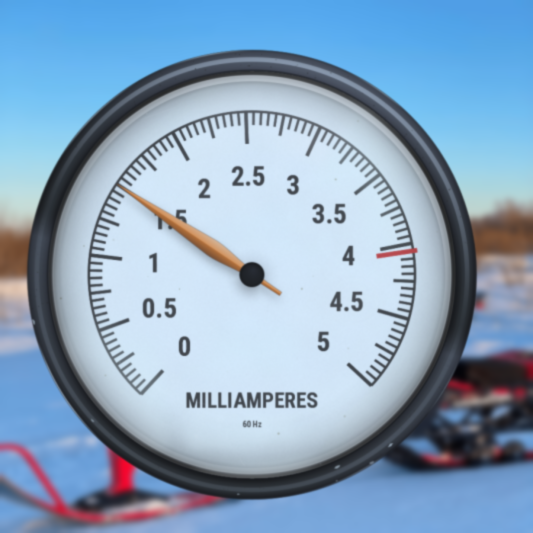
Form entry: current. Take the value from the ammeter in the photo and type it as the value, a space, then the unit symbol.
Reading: 1.5 mA
